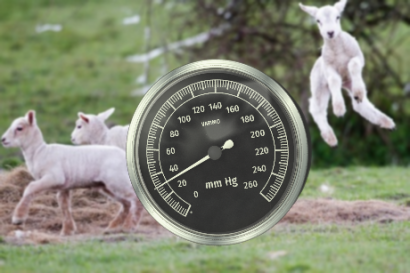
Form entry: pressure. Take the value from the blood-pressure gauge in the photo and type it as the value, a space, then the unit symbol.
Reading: 30 mmHg
